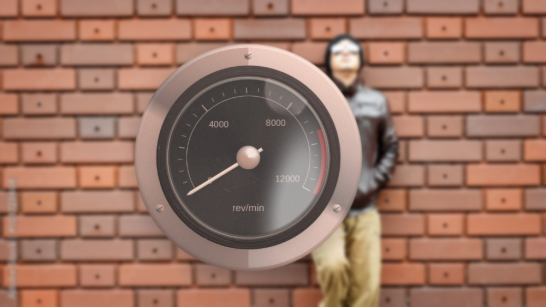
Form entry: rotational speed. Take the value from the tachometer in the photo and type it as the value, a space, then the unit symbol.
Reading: 0 rpm
